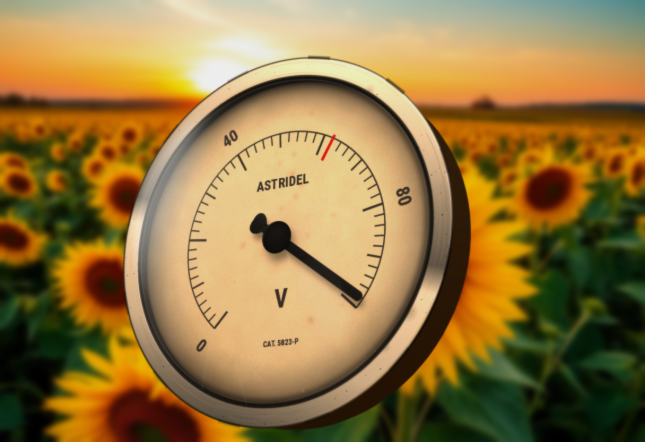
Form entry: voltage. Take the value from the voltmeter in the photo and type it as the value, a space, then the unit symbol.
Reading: 98 V
